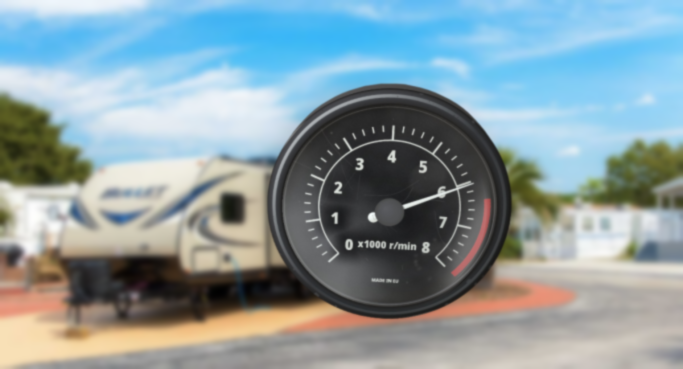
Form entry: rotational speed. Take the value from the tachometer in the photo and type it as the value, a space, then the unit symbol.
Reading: 6000 rpm
